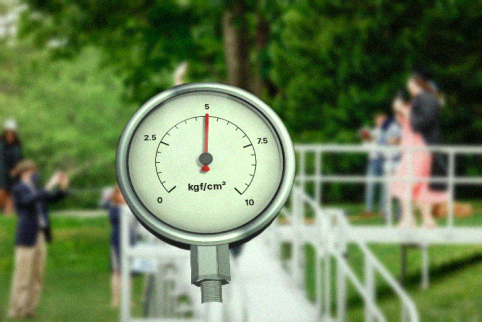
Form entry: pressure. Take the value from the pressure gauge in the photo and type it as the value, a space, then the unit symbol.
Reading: 5 kg/cm²
